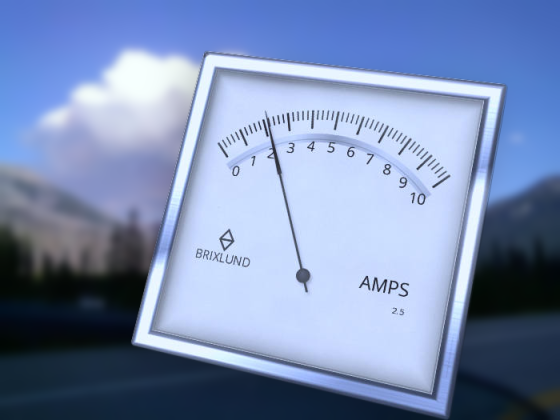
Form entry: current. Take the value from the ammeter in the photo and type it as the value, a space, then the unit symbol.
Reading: 2.2 A
